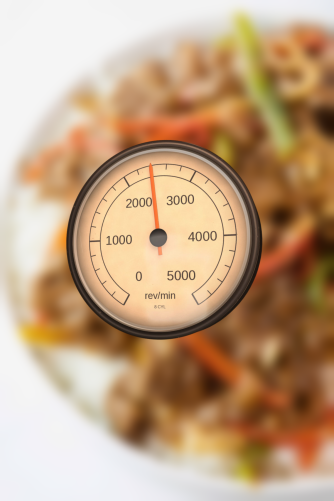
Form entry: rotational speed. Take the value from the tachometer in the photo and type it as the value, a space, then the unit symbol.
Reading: 2400 rpm
